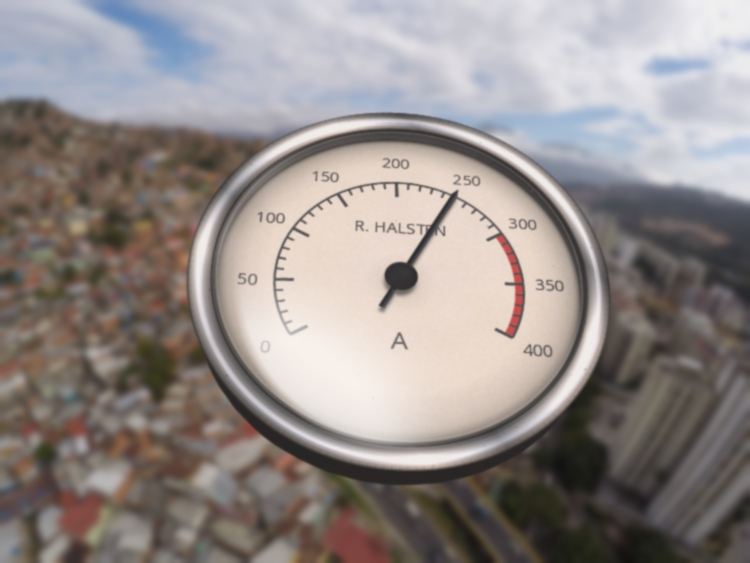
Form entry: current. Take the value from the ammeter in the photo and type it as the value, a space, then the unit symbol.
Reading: 250 A
